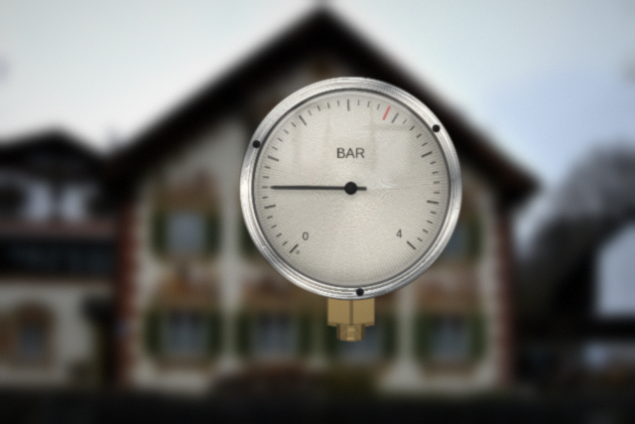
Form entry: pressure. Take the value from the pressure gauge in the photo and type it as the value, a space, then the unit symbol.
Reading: 0.7 bar
